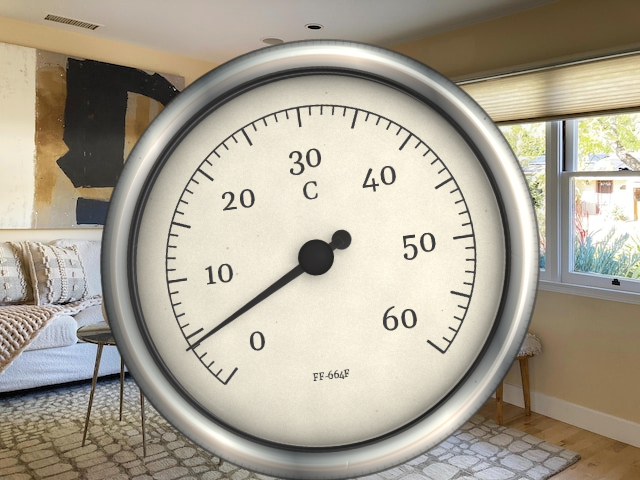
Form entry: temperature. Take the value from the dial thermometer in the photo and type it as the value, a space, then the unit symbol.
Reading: 4 °C
